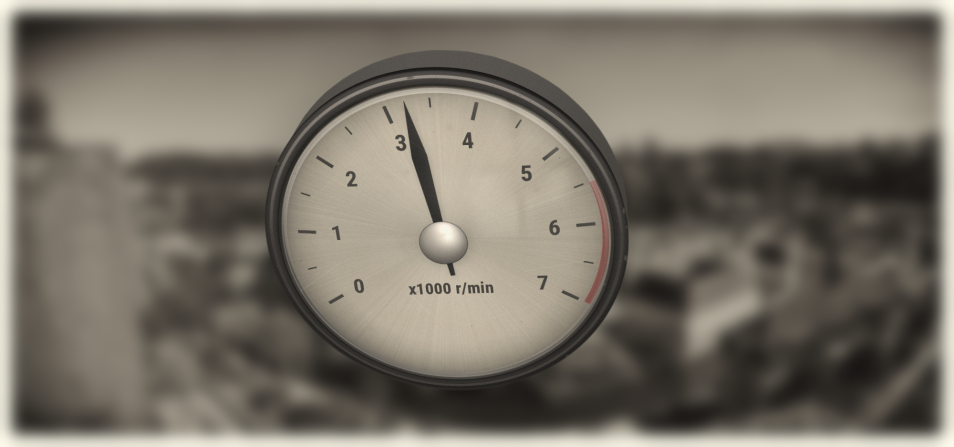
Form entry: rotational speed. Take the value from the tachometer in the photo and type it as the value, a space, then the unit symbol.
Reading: 3250 rpm
